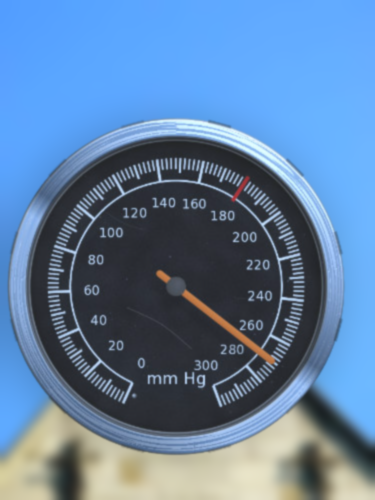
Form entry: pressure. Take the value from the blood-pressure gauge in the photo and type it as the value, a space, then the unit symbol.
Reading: 270 mmHg
